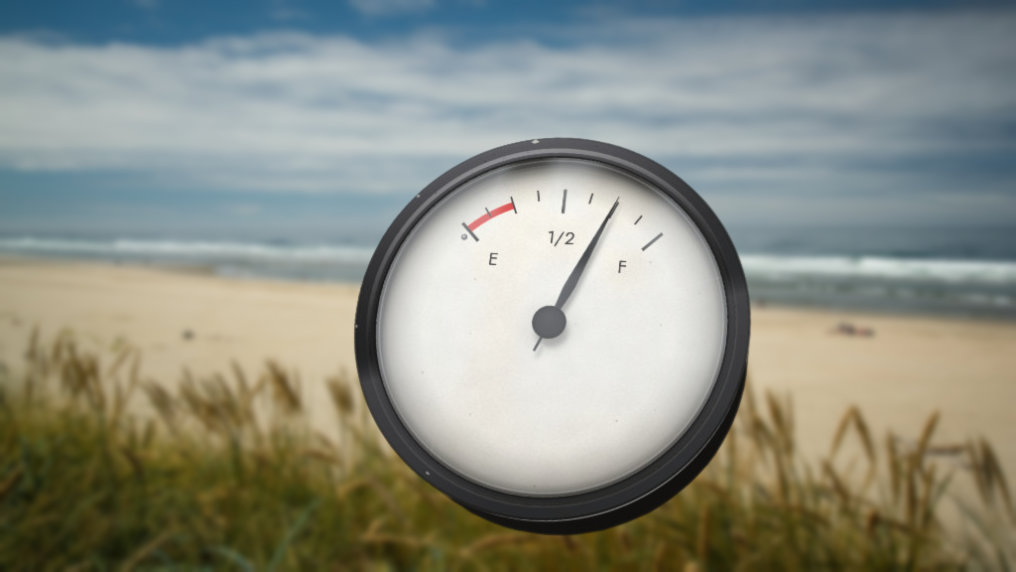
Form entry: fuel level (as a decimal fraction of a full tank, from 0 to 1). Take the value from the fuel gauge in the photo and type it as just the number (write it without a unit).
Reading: 0.75
